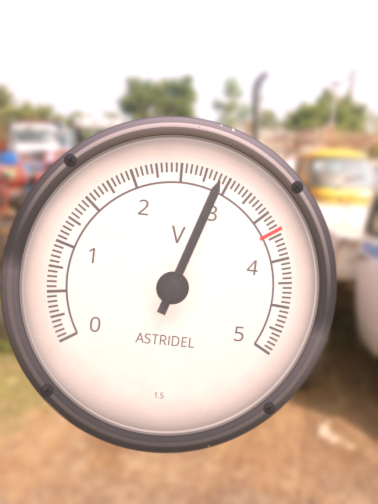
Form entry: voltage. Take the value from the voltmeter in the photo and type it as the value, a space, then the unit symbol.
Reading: 2.9 V
